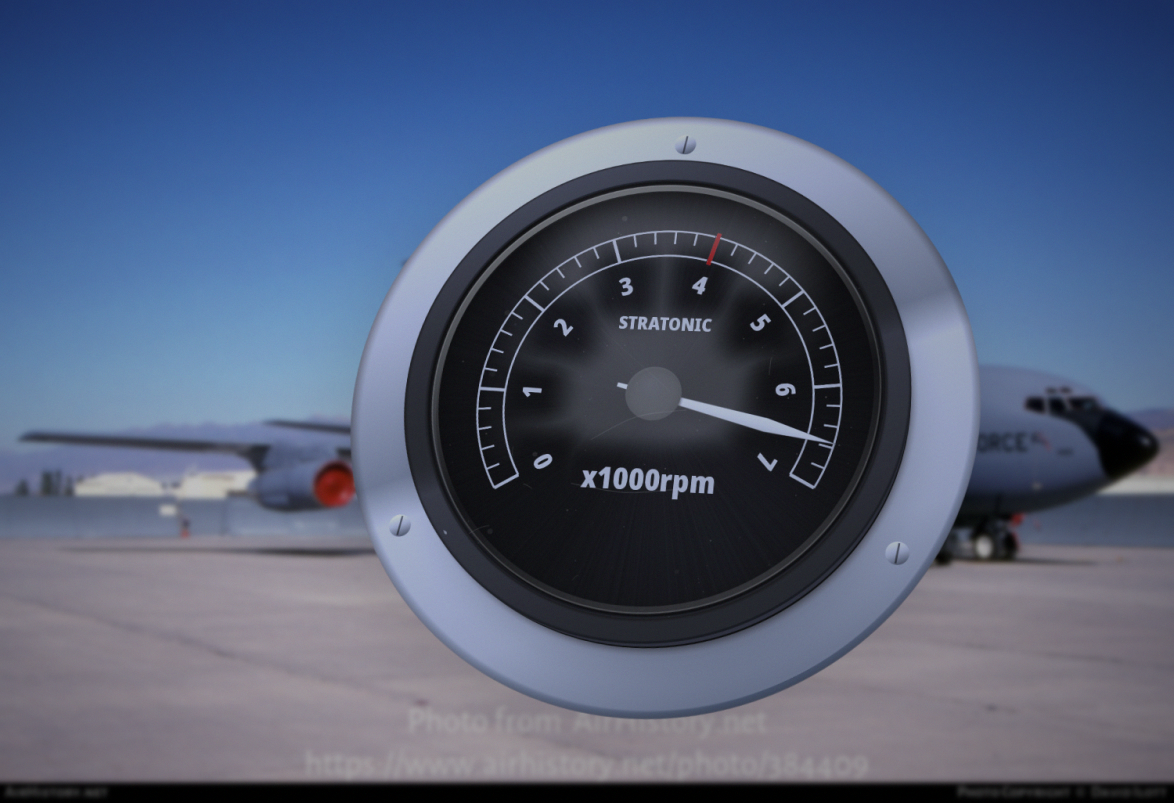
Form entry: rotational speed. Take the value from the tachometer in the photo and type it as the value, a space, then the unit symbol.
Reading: 6600 rpm
